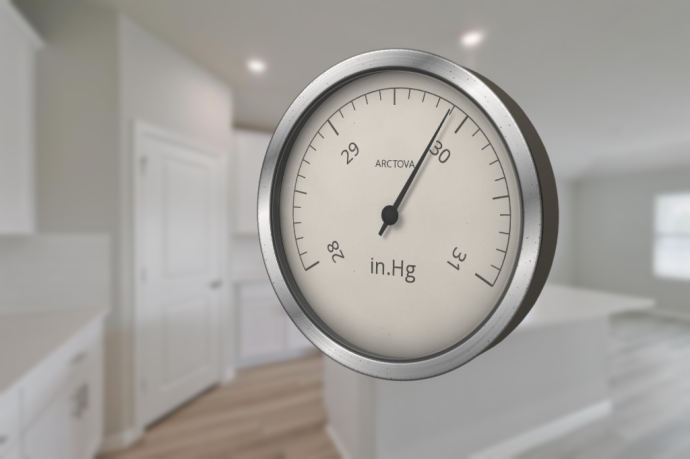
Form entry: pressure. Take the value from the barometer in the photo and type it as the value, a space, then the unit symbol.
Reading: 29.9 inHg
